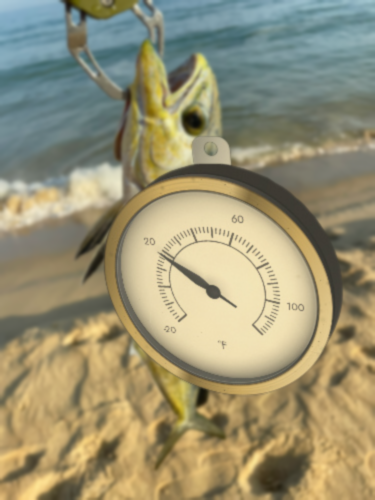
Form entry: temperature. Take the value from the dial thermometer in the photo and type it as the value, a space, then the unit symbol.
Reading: 20 °F
